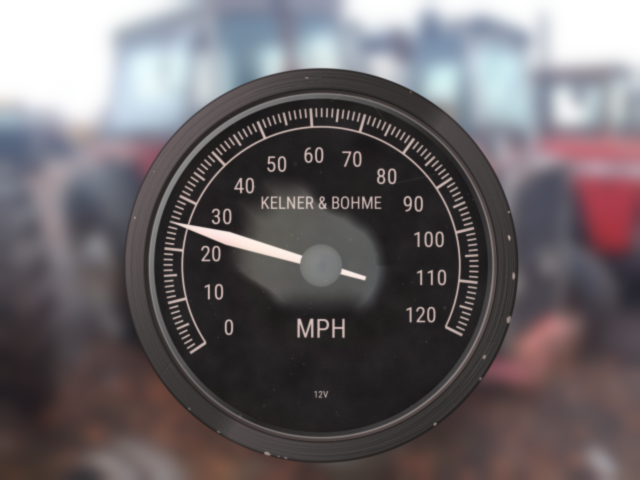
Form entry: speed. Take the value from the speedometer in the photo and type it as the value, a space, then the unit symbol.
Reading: 25 mph
